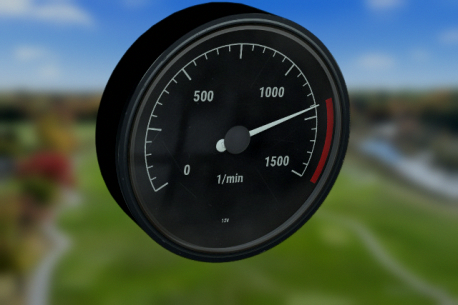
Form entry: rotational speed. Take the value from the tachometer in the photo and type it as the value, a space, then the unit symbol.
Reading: 1200 rpm
